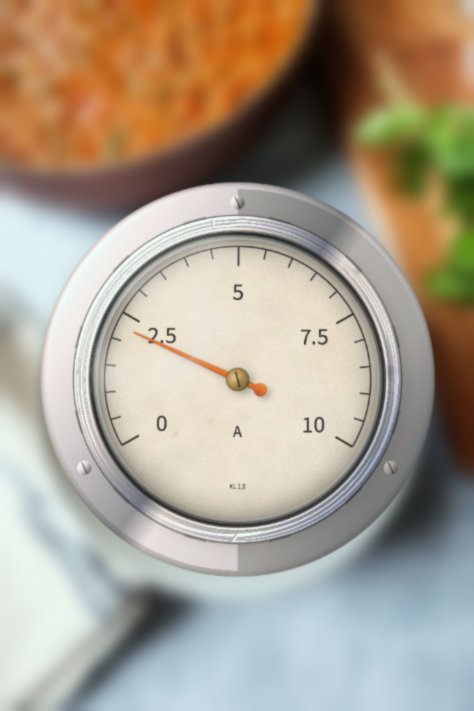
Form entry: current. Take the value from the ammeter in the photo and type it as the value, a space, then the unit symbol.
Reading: 2.25 A
